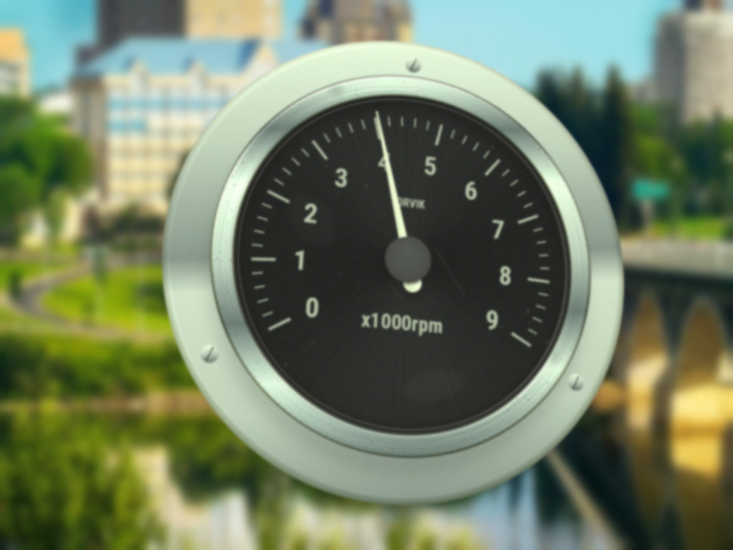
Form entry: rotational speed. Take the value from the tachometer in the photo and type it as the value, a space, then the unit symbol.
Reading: 4000 rpm
